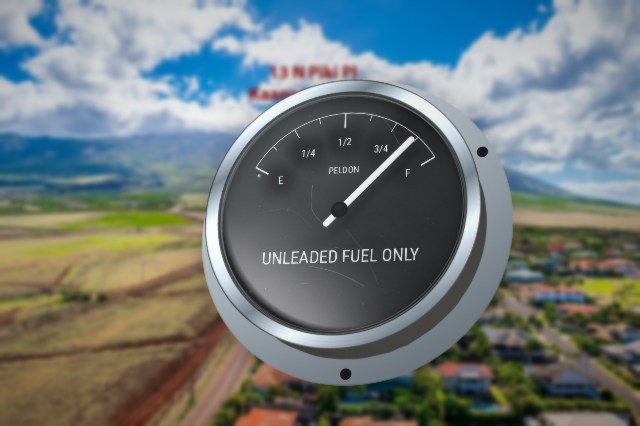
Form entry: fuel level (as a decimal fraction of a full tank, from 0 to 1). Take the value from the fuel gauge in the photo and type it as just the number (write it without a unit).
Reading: 0.875
